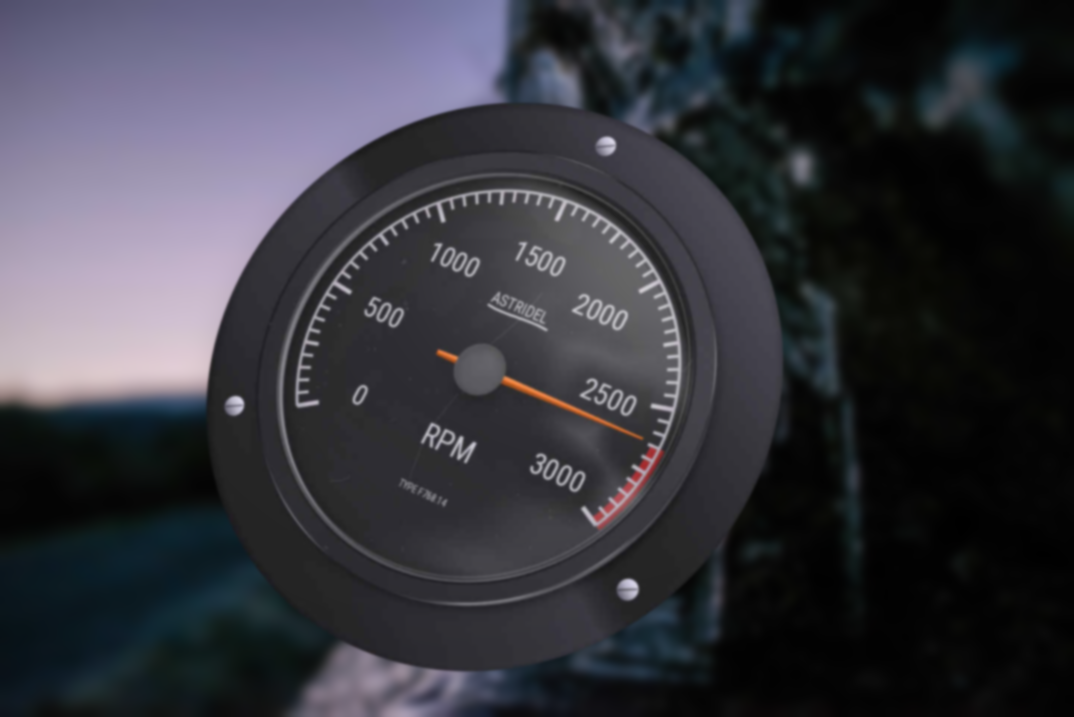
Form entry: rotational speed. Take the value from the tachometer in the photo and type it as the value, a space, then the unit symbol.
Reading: 2650 rpm
